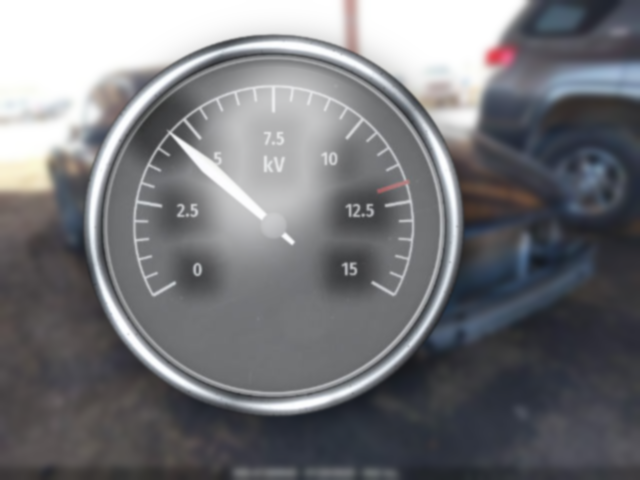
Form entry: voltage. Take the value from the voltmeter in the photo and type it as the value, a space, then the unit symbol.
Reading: 4.5 kV
